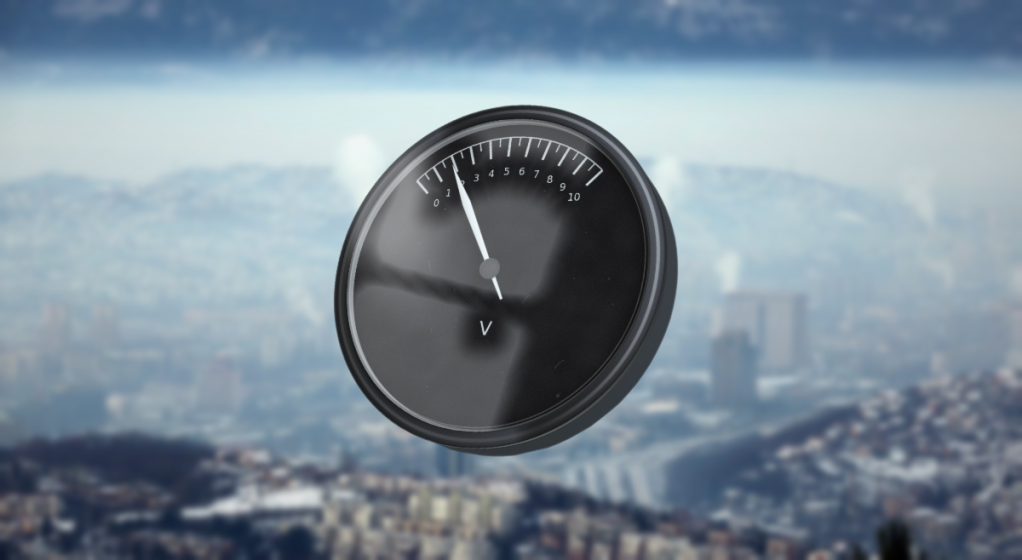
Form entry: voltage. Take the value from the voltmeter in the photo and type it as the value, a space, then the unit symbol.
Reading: 2 V
